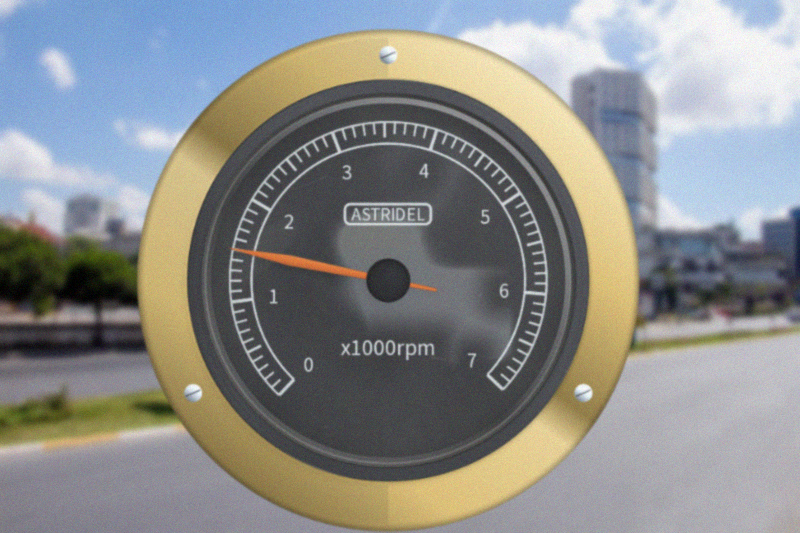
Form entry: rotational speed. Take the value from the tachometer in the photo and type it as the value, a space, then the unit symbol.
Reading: 1500 rpm
